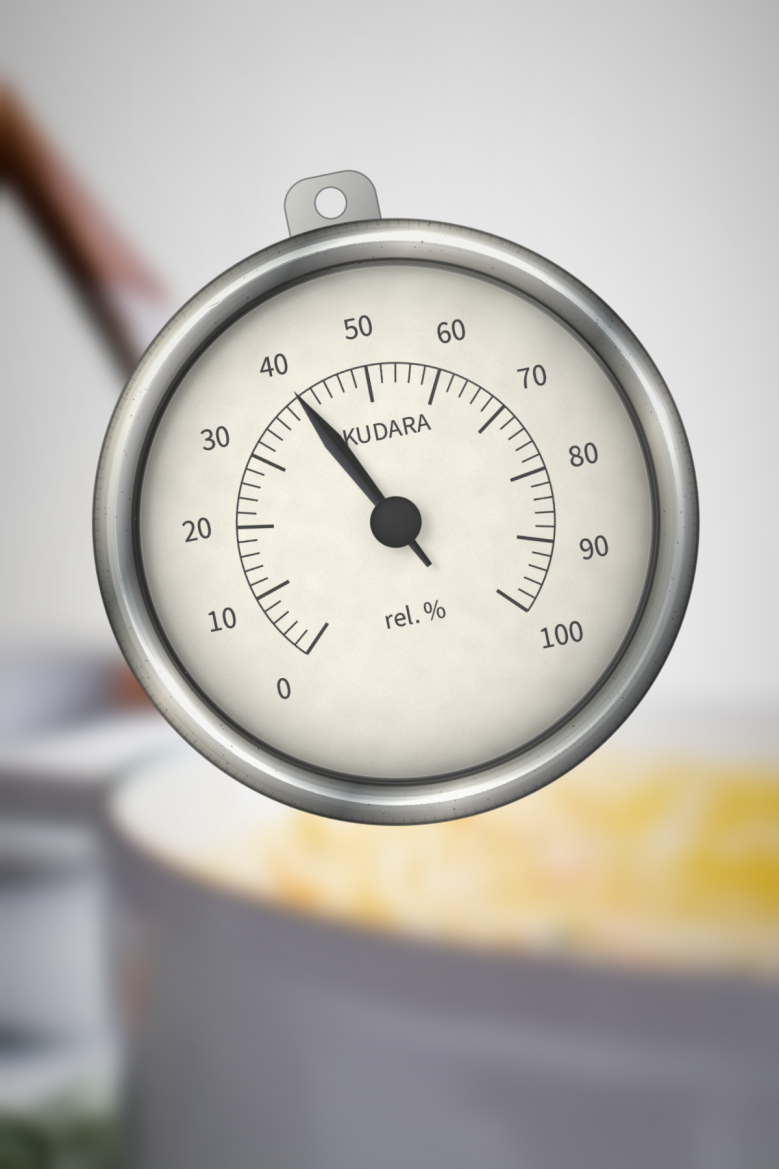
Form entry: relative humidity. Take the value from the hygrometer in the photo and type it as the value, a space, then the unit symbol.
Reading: 40 %
